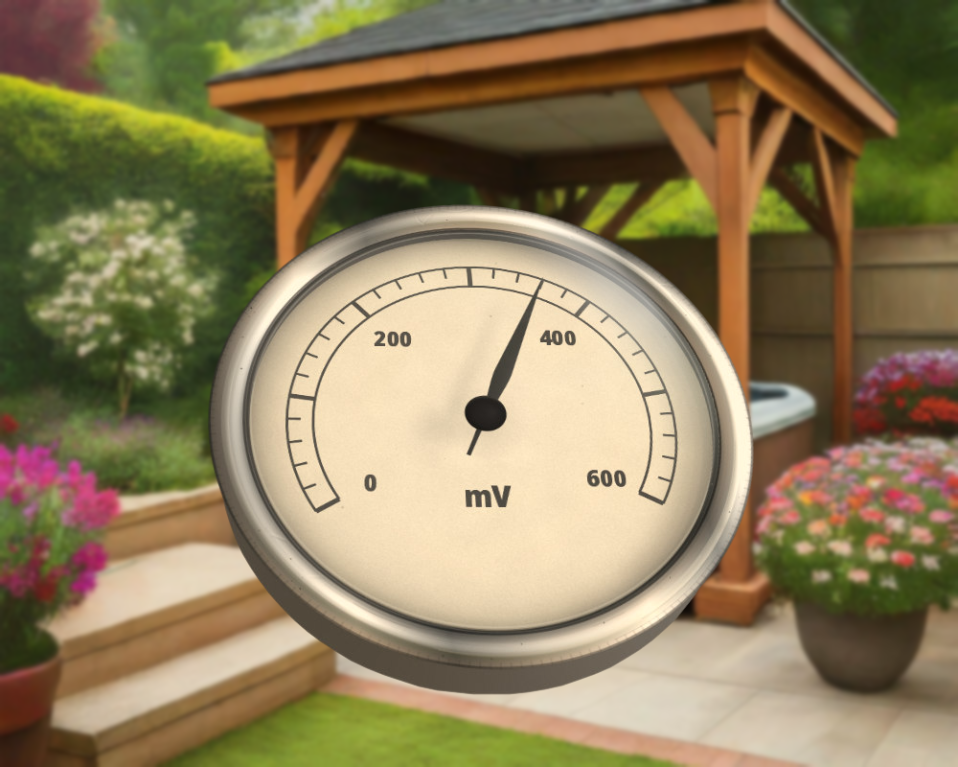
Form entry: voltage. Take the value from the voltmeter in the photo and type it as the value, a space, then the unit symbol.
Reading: 360 mV
